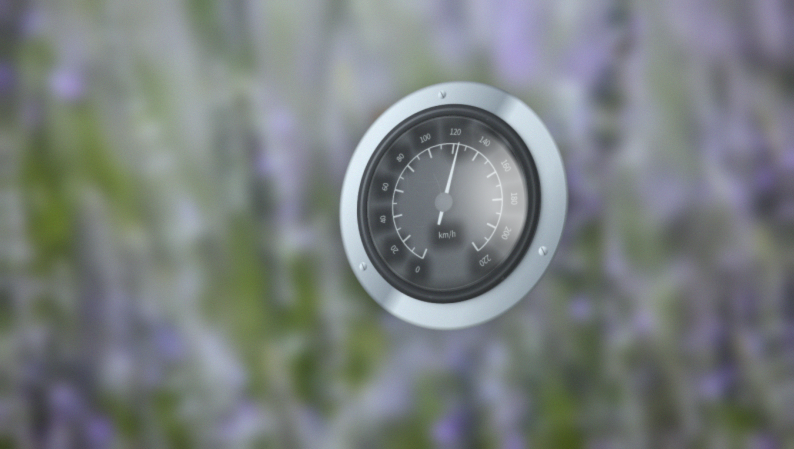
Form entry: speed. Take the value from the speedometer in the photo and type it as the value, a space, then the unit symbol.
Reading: 125 km/h
